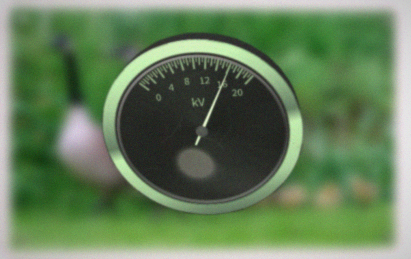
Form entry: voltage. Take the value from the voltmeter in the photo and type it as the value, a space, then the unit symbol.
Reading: 16 kV
